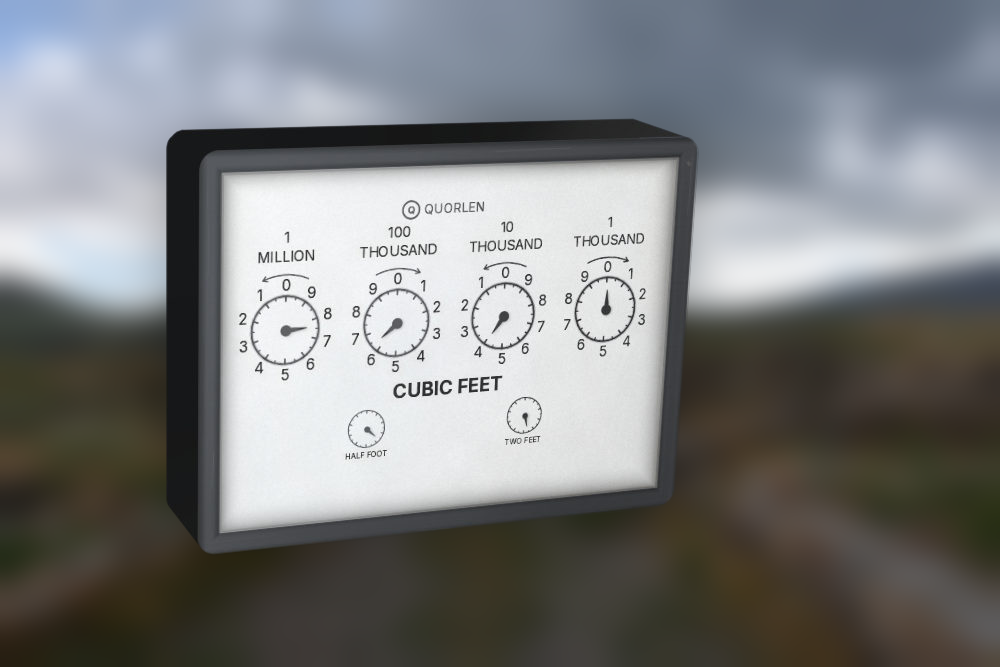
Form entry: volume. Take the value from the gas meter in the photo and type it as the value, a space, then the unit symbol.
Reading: 764000 ft³
